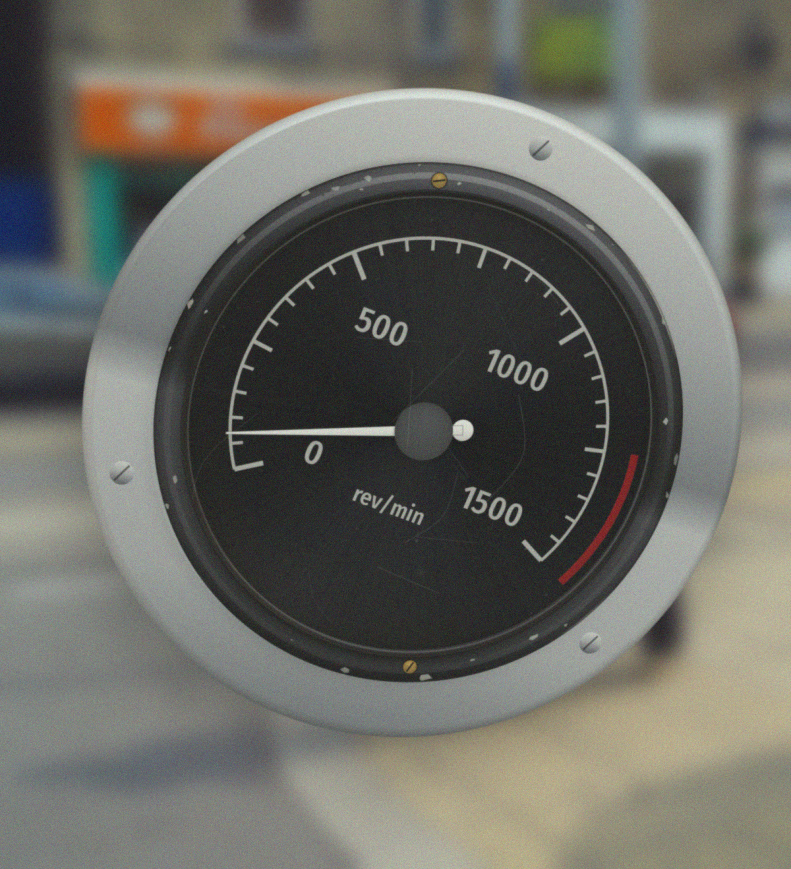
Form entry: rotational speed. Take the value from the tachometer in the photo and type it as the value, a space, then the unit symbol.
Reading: 75 rpm
